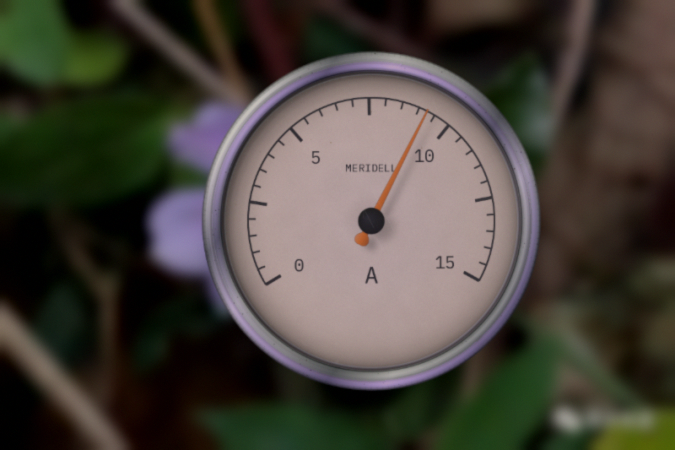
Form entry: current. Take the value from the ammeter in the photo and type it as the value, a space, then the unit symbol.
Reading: 9.25 A
